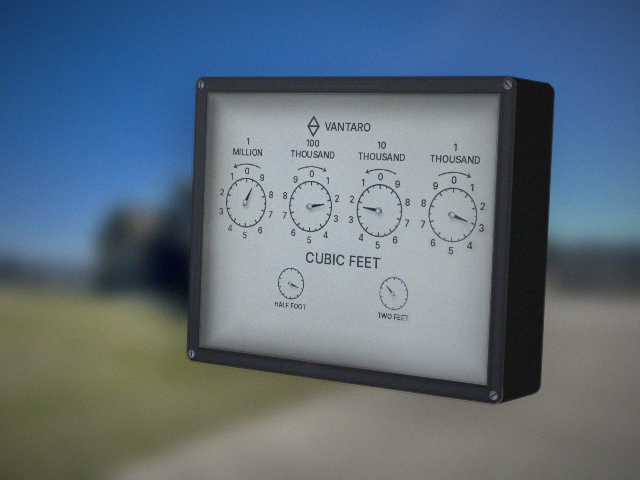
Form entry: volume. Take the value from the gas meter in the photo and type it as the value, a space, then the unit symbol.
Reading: 922300 ft³
